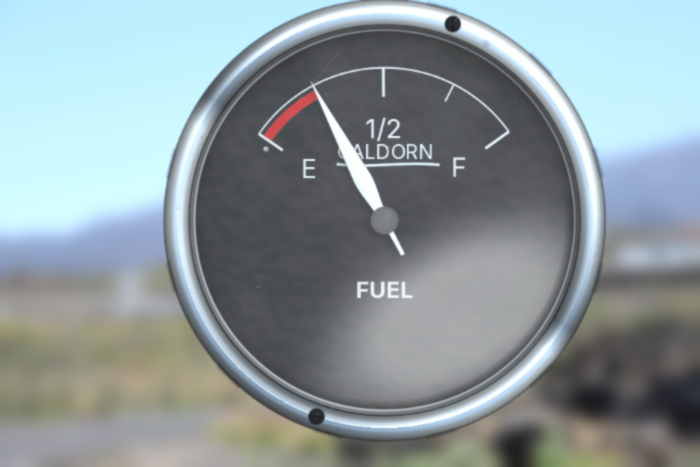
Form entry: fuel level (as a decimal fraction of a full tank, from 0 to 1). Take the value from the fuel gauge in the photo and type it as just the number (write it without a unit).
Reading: 0.25
